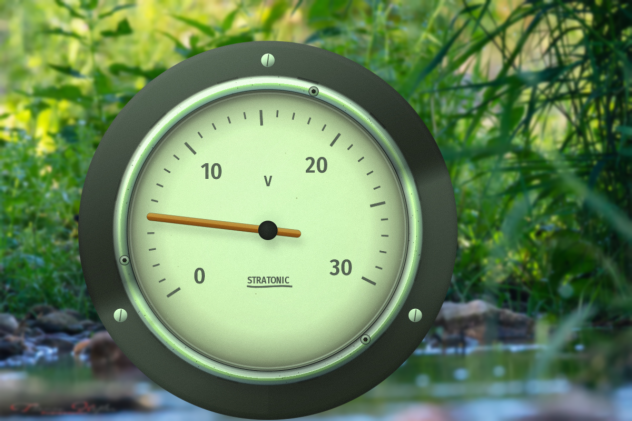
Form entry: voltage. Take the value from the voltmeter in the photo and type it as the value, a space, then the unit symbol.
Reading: 5 V
